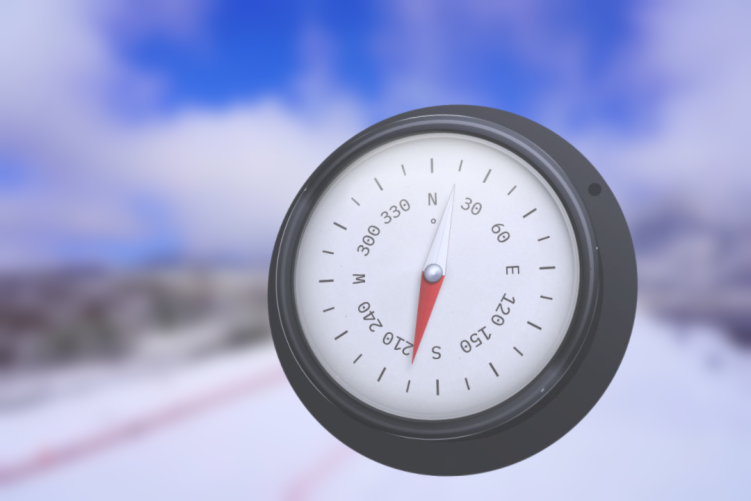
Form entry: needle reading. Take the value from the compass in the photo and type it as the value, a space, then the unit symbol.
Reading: 195 °
